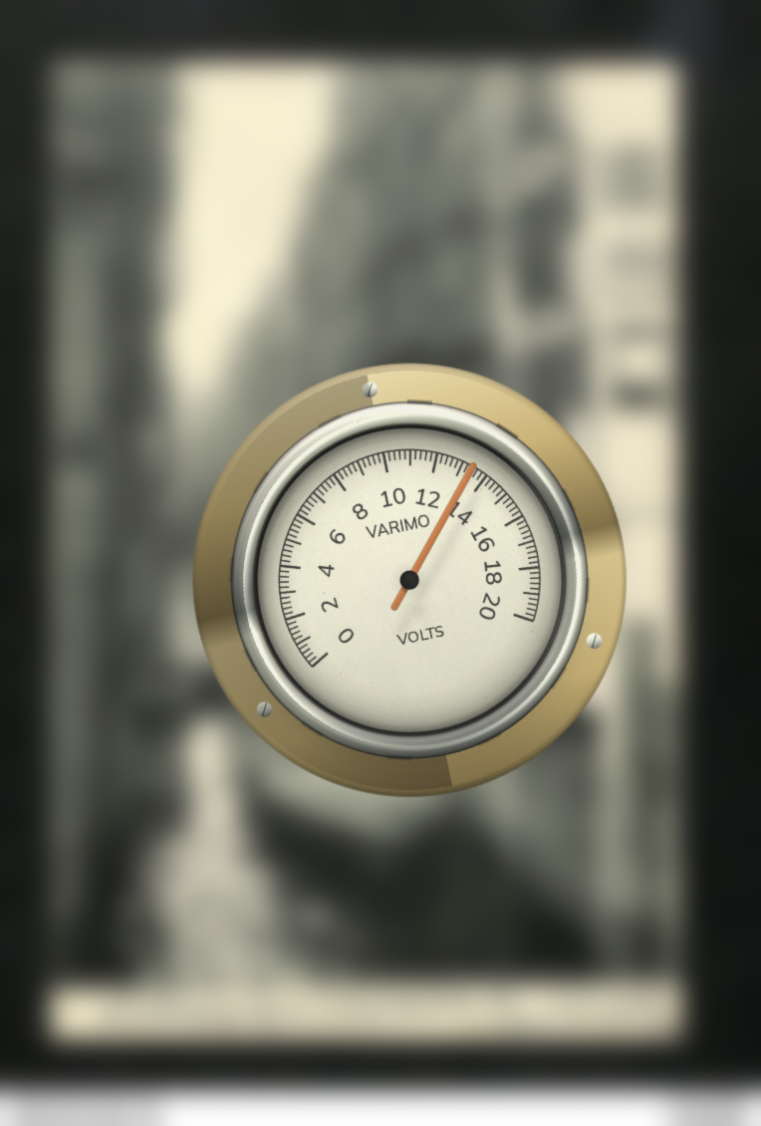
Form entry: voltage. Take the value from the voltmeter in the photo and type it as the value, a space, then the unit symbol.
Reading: 13.4 V
